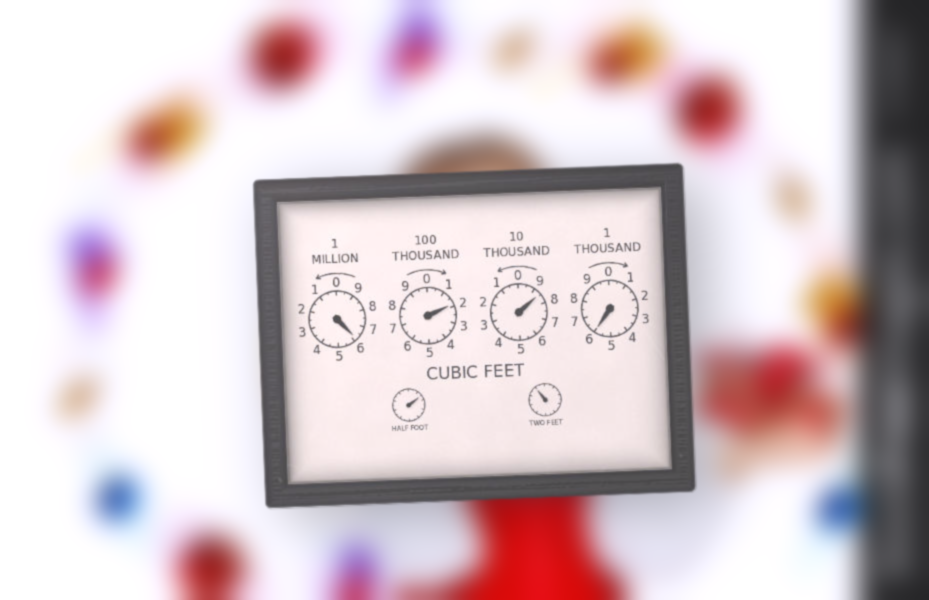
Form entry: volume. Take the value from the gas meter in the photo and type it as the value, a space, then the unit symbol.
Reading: 618600 ft³
